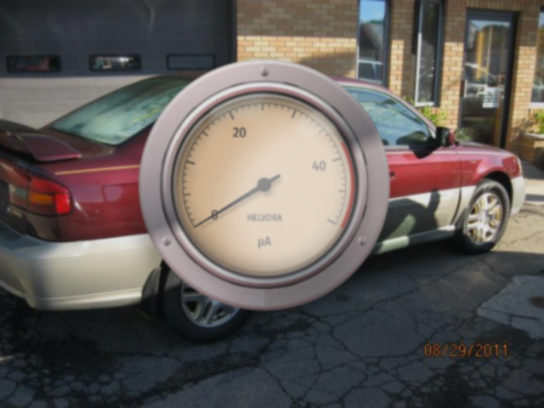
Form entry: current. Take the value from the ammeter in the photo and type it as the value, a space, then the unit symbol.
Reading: 0 µA
